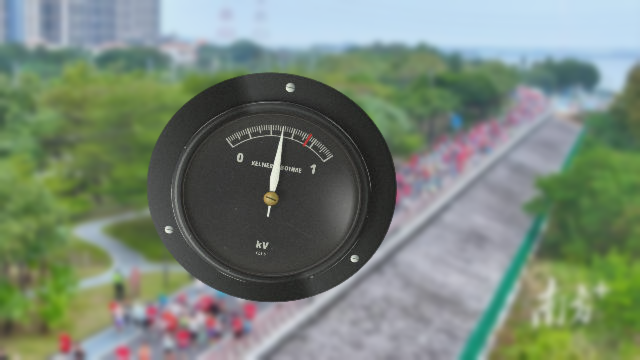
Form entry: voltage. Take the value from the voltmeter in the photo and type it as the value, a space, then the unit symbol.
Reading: 0.5 kV
